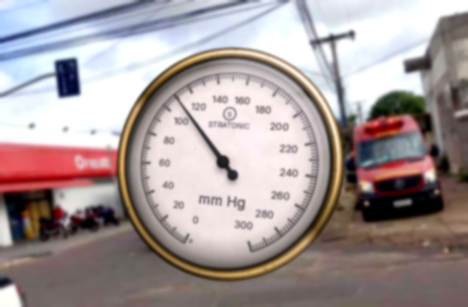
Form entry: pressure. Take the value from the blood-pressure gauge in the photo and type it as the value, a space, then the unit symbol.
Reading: 110 mmHg
